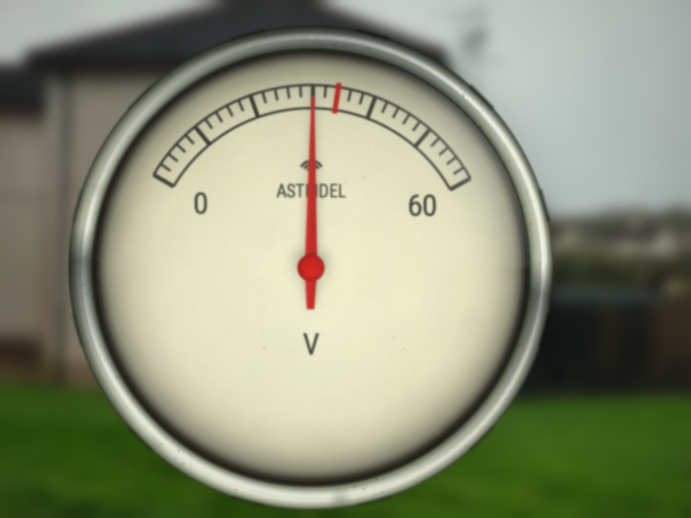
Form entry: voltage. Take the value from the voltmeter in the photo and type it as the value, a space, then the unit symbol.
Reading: 30 V
